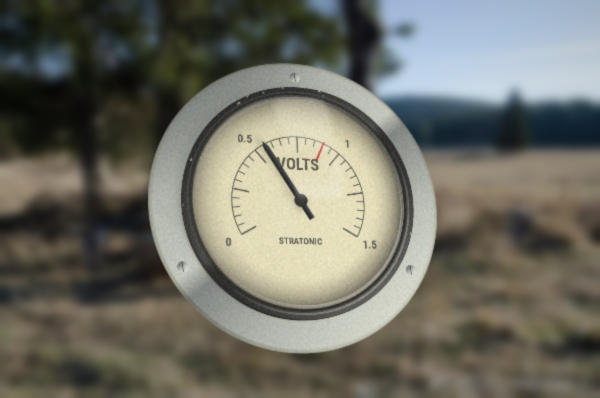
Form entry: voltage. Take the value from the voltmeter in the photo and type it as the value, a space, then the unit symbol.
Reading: 0.55 V
